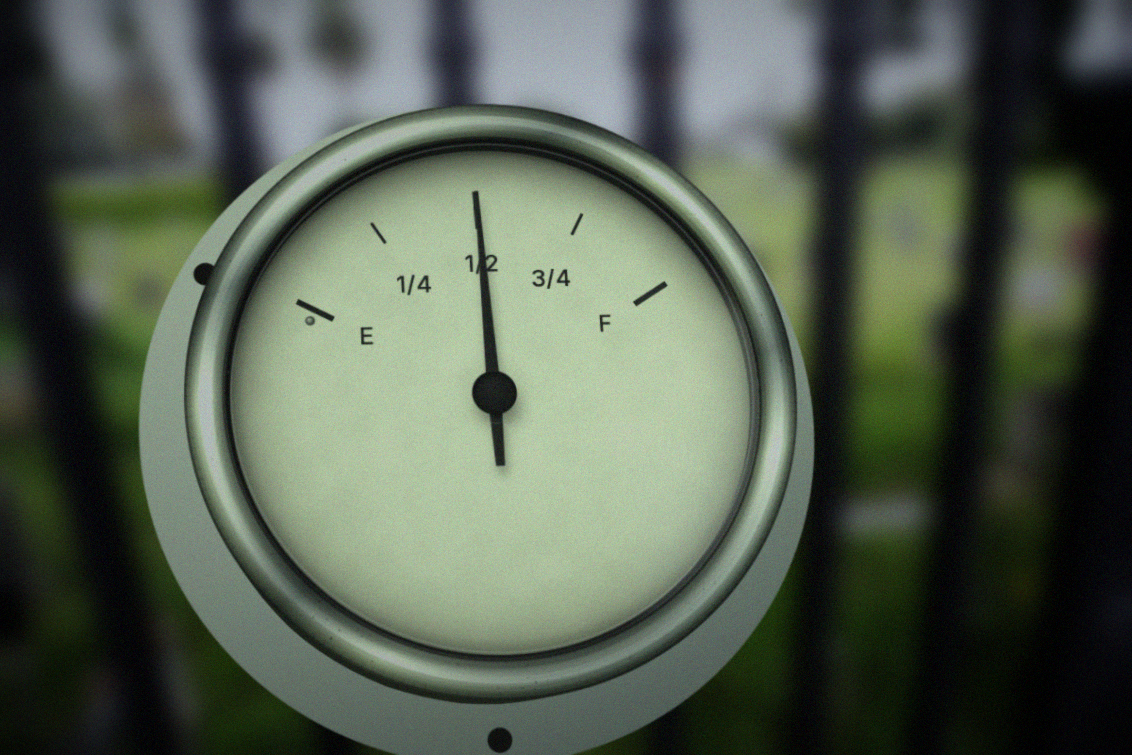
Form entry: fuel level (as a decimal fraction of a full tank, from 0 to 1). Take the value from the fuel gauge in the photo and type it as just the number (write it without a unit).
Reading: 0.5
